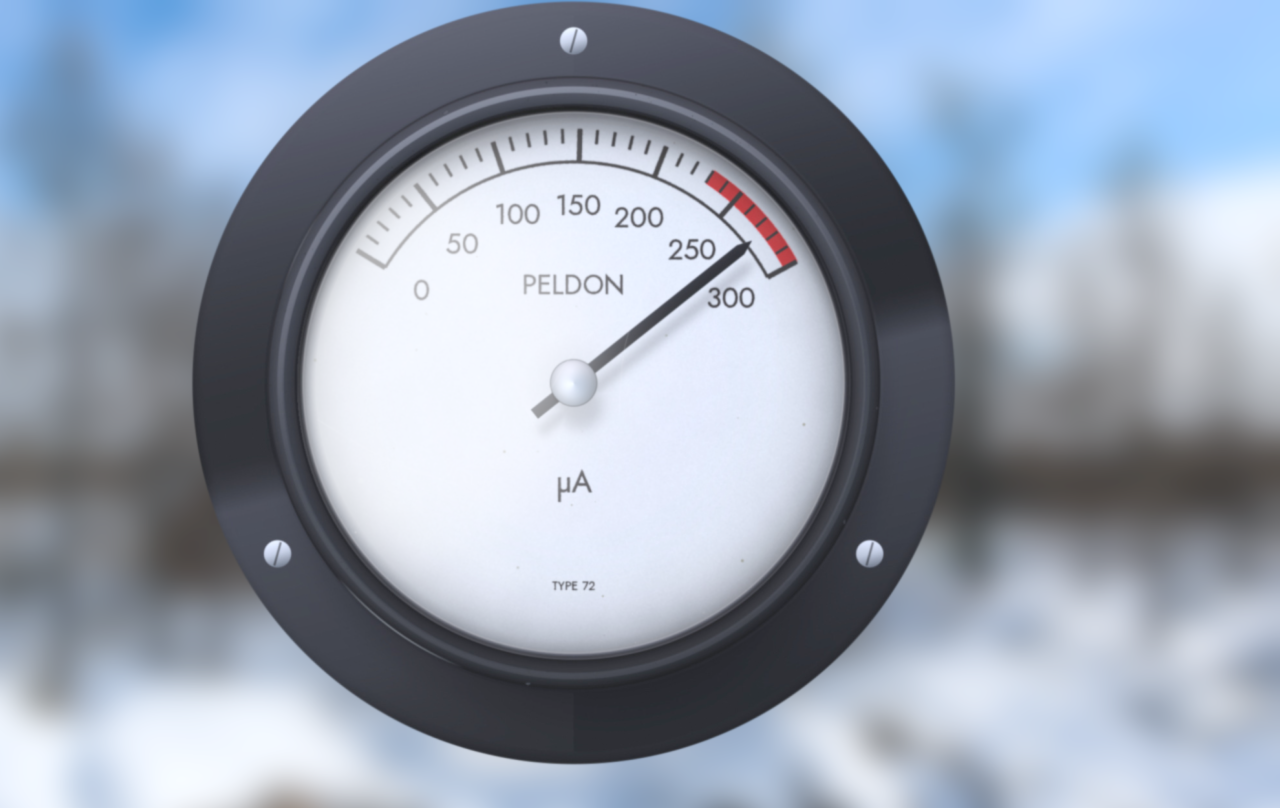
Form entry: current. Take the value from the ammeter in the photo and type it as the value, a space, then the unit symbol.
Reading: 275 µA
